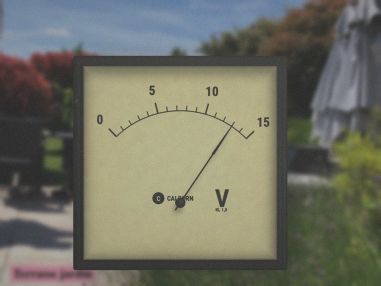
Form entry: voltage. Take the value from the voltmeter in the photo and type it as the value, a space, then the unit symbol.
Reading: 13 V
